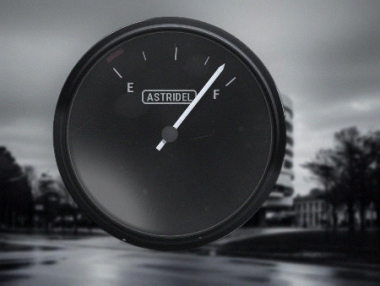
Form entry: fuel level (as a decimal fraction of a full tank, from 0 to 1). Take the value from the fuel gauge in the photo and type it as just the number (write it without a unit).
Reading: 0.875
